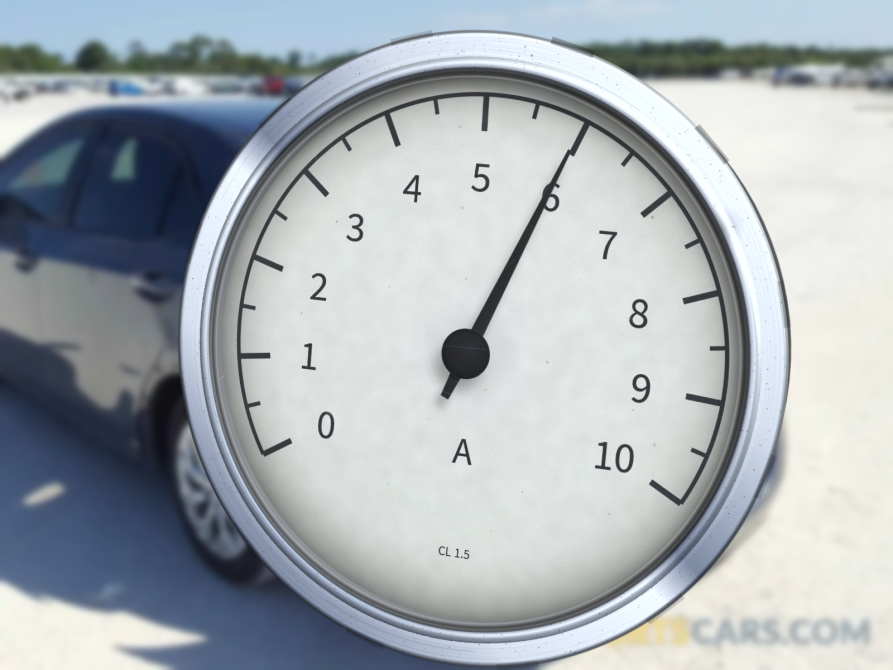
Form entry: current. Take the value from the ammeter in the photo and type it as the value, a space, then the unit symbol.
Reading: 6 A
